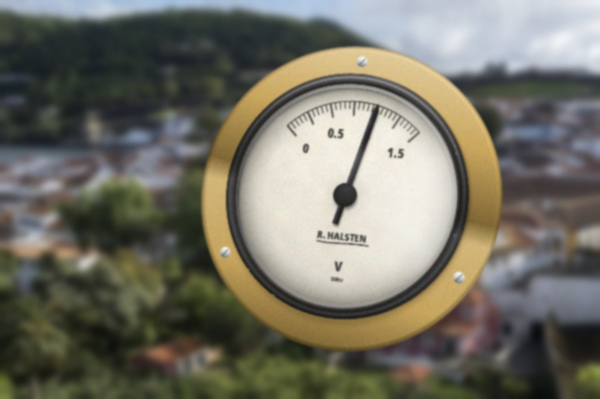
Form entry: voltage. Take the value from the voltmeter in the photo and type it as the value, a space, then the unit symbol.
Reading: 1 V
